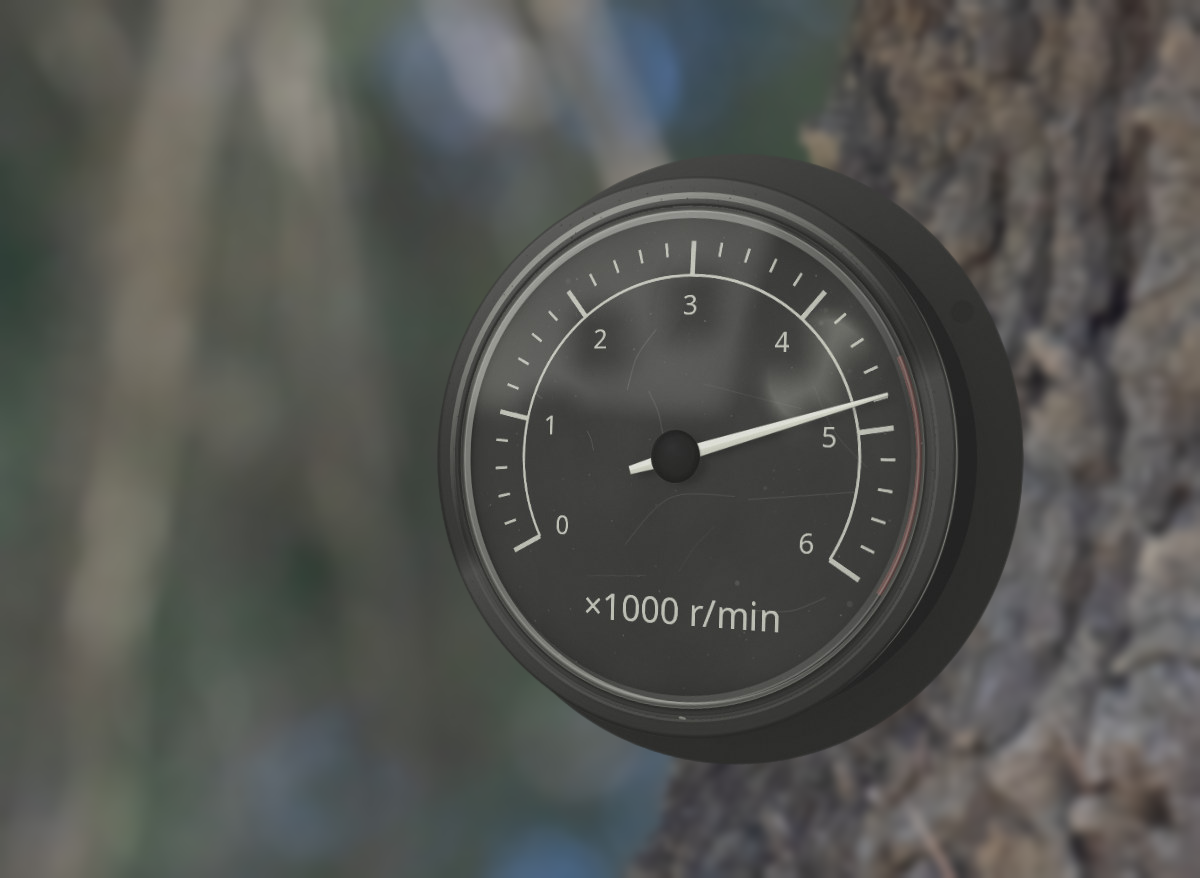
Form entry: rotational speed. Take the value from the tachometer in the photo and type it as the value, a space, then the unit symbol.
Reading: 4800 rpm
